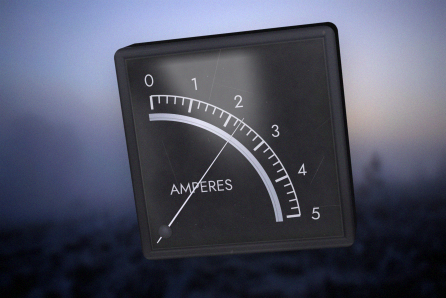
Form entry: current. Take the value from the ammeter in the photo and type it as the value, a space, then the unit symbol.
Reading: 2.3 A
